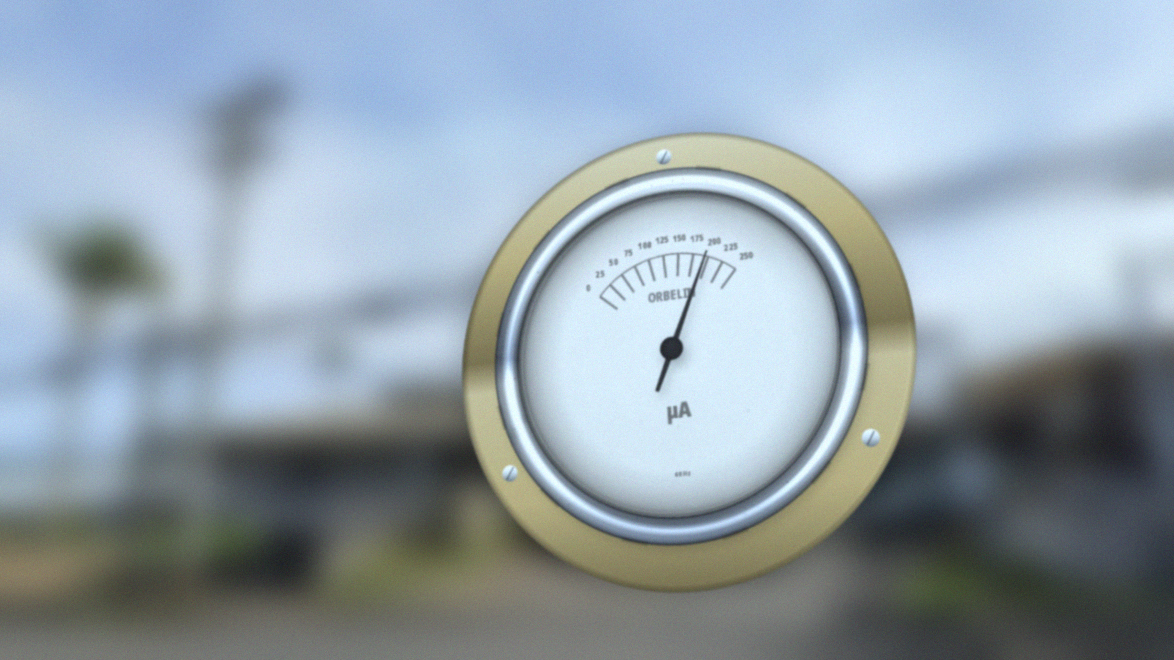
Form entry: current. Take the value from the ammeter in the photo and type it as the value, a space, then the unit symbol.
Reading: 200 µA
